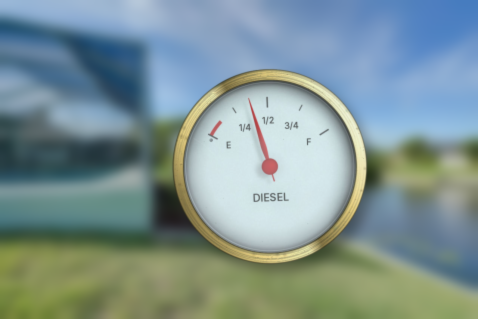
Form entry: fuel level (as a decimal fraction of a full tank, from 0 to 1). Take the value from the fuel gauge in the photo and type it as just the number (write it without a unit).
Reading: 0.375
